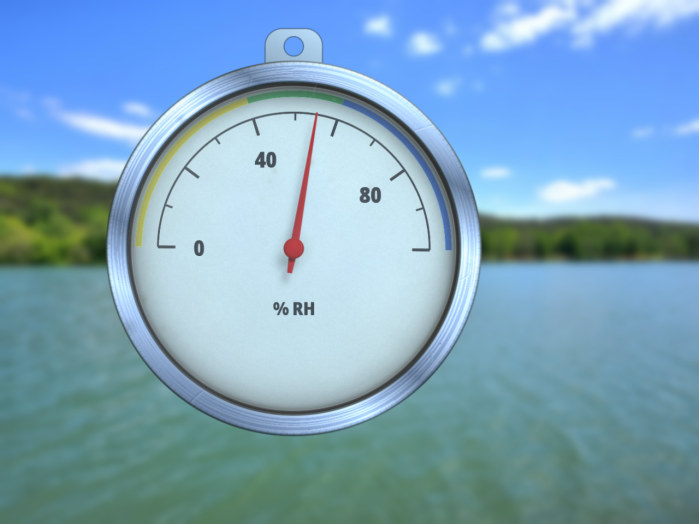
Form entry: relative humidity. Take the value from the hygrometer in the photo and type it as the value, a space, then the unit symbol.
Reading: 55 %
